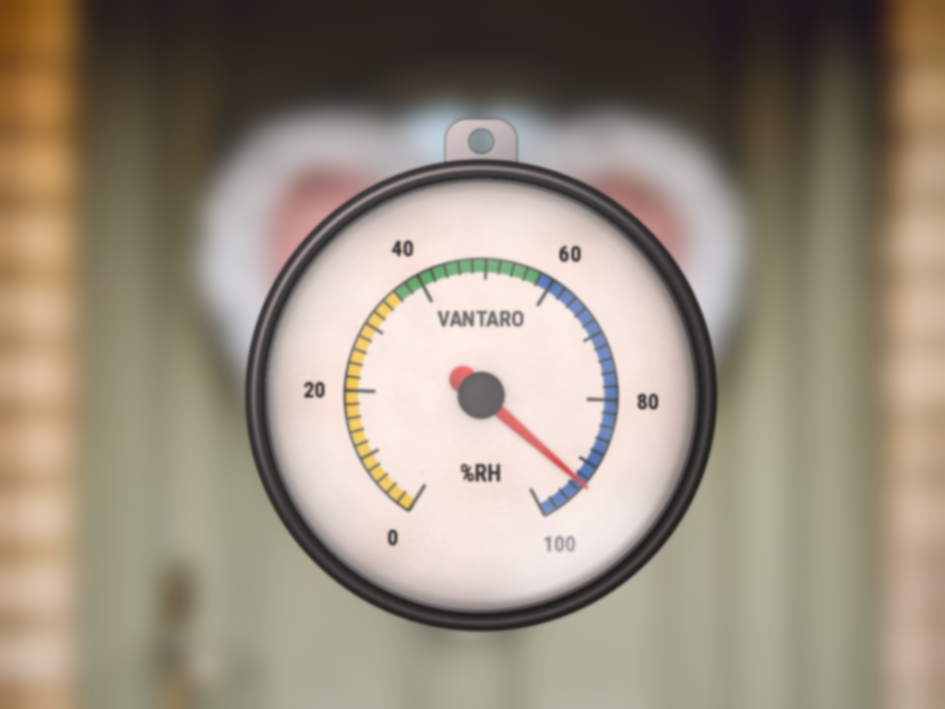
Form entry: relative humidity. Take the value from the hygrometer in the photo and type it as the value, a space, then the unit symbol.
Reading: 93 %
